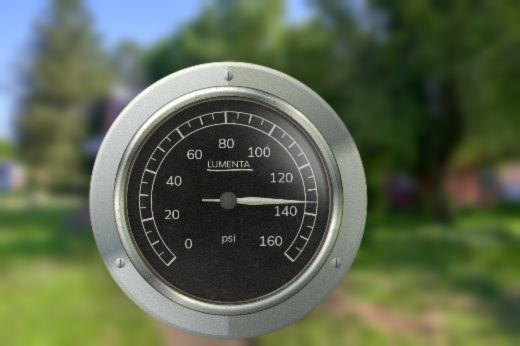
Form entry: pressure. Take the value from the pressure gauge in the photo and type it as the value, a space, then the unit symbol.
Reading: 135 psi
